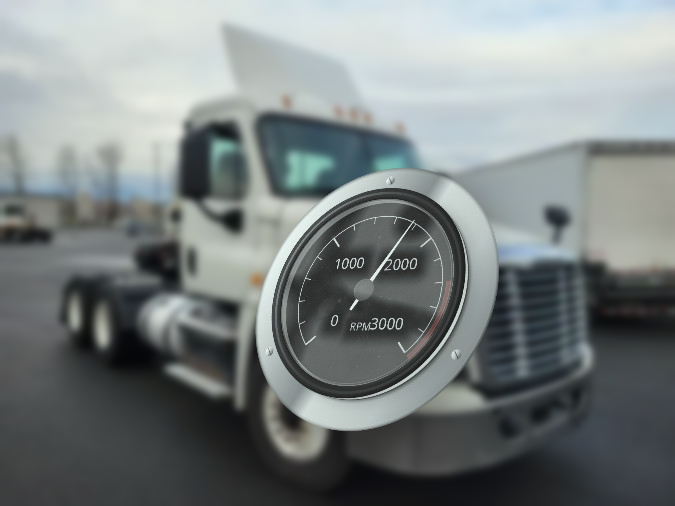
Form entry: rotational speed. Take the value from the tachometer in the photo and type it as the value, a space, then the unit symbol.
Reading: 1800 rpm
